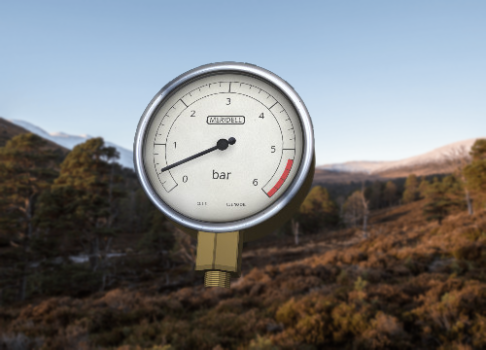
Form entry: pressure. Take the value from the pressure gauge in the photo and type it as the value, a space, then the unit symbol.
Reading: 0.4 bar
